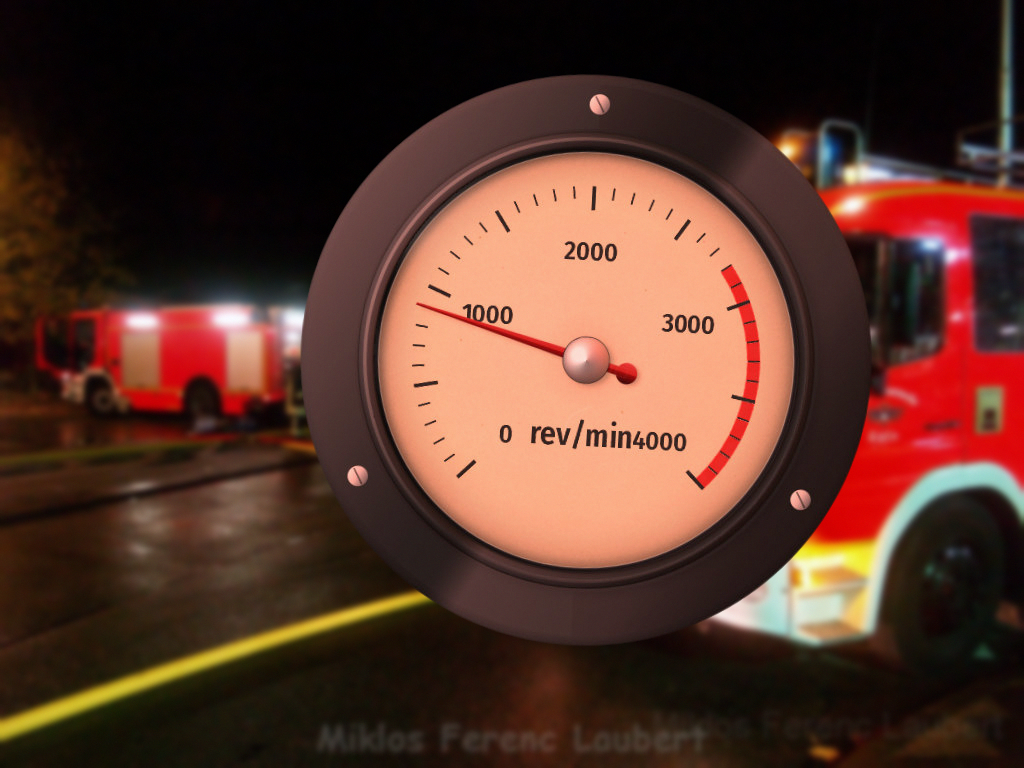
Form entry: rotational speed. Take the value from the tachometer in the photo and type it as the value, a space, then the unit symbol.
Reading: 900 rpm
